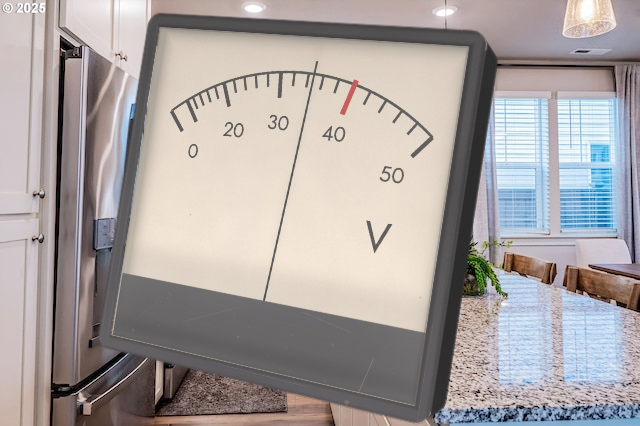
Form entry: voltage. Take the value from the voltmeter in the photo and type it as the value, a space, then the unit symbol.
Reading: 35 V
